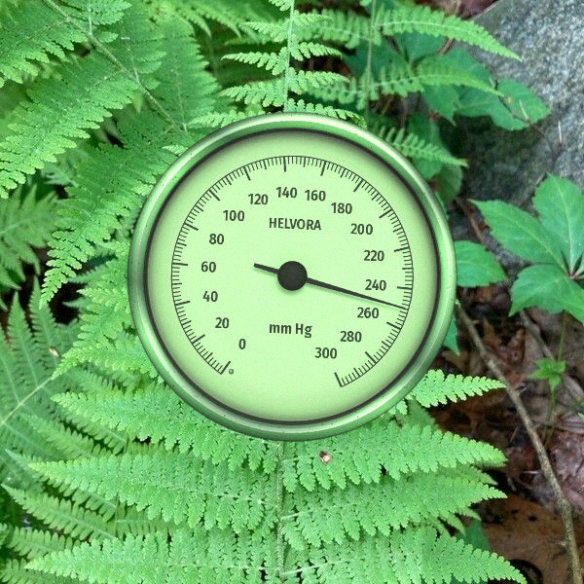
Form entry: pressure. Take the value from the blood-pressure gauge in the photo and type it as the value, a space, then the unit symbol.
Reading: 250 mmHg
